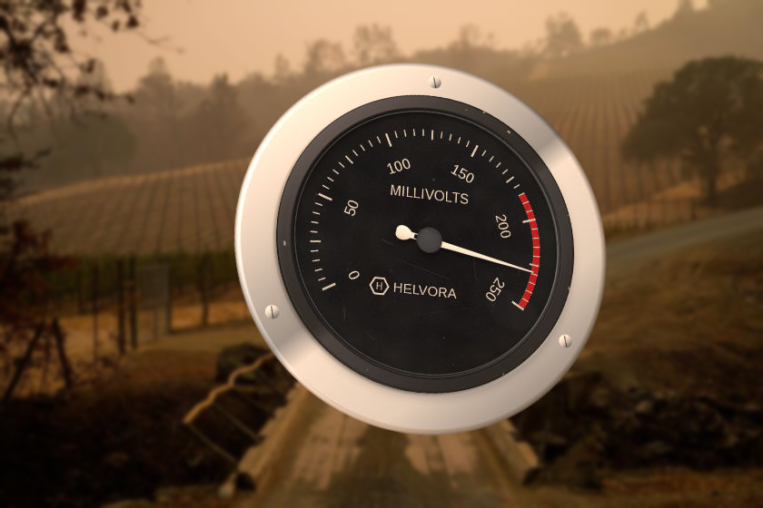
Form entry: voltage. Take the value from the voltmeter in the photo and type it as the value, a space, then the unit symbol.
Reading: 230 mV
